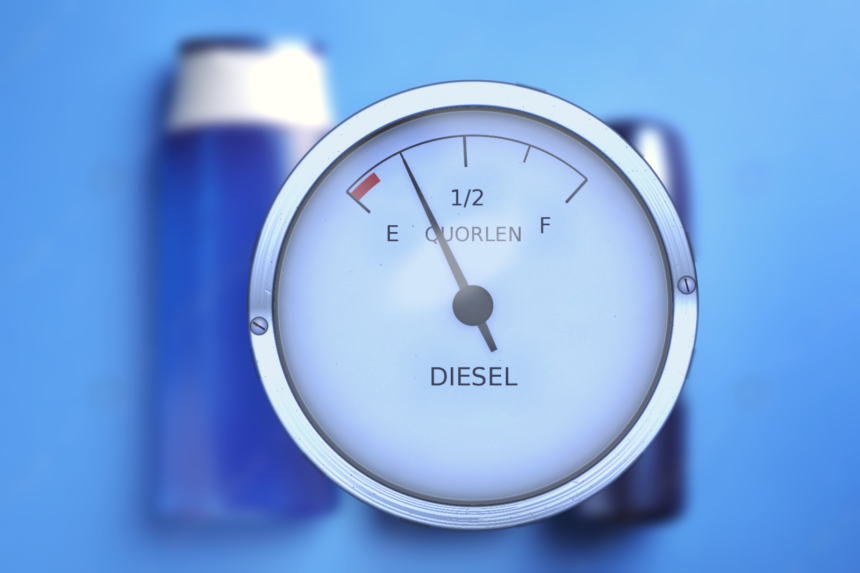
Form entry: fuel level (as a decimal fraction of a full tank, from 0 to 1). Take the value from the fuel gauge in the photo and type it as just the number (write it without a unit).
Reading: 0.25
